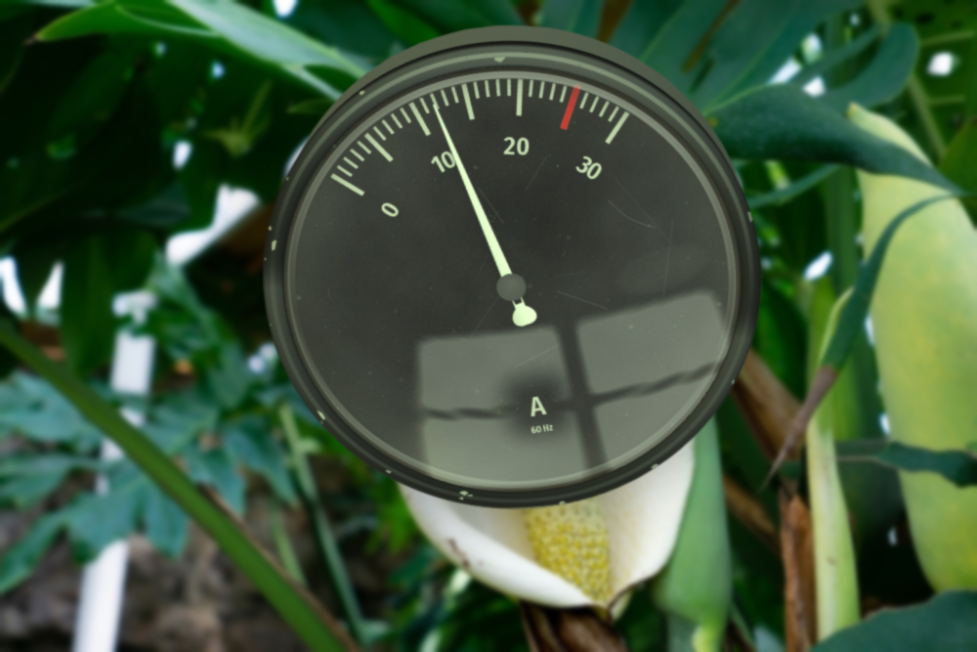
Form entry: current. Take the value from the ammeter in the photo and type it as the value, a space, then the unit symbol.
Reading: 12 A
